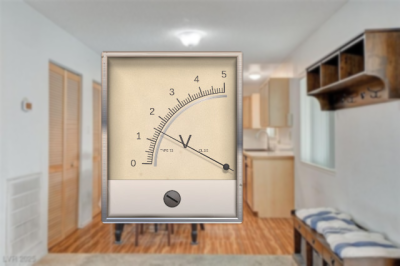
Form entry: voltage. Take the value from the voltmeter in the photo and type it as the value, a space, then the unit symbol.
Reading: 1.5 V
